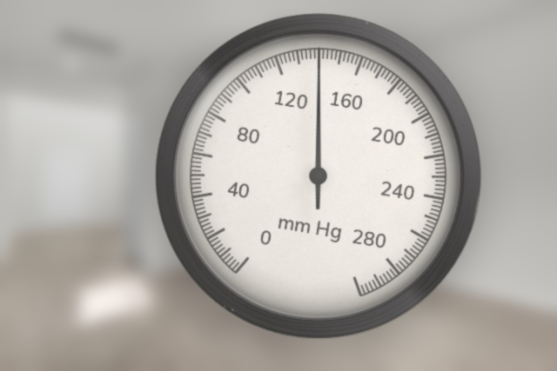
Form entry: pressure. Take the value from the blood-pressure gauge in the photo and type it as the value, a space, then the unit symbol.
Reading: 140 mmHg
